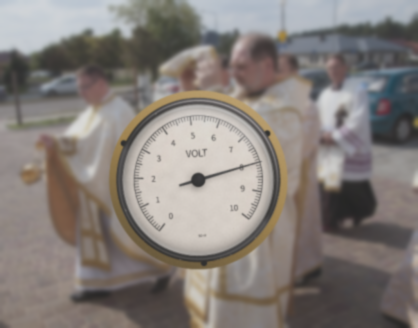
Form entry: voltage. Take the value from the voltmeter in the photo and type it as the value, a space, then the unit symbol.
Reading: 8 V
